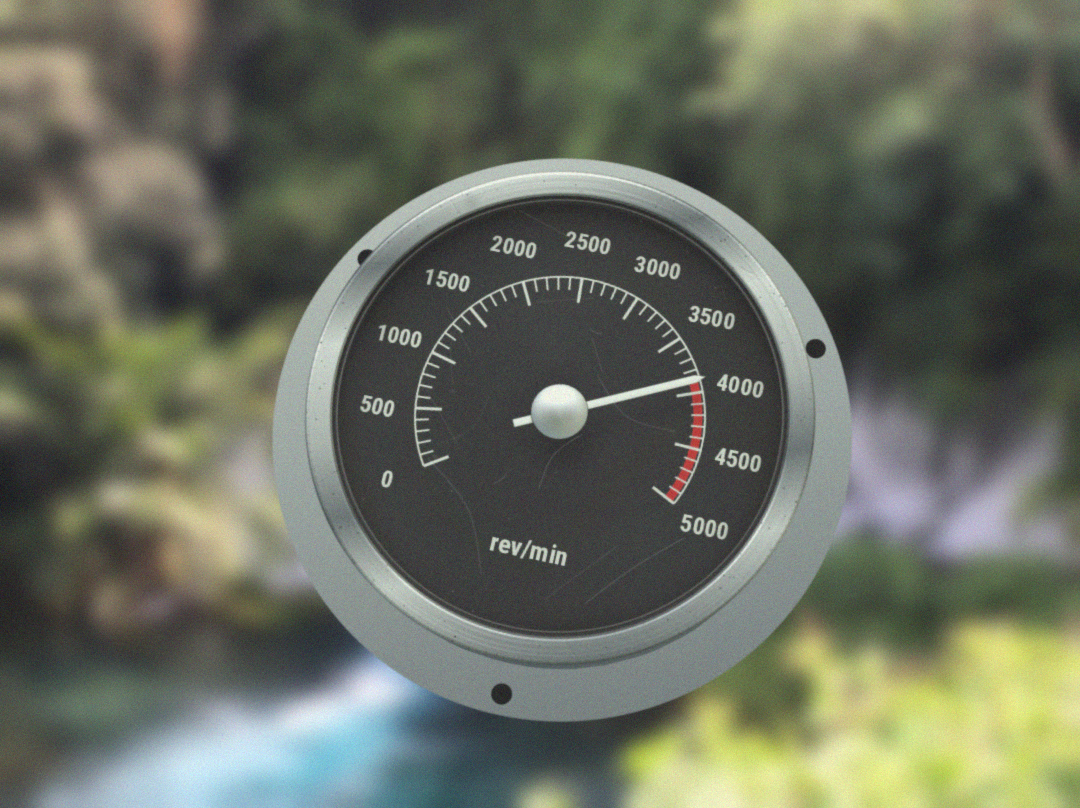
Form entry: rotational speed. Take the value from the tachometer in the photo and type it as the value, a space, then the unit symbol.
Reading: 3900 rpm
